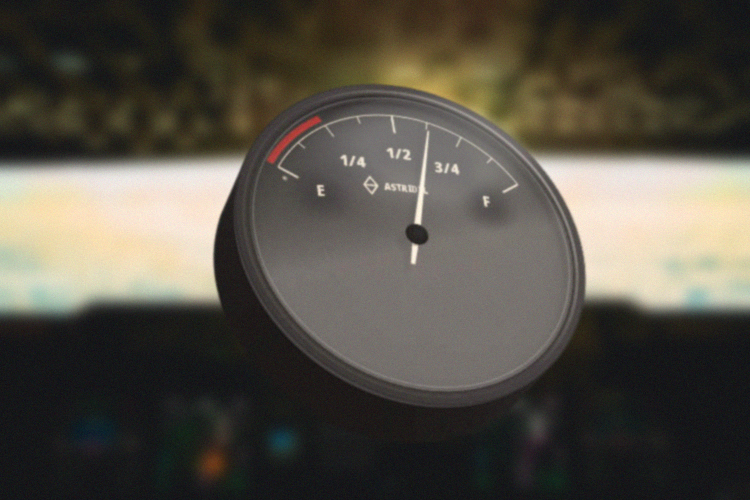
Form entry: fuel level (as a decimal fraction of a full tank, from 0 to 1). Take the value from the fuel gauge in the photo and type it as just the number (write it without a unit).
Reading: 0.625
